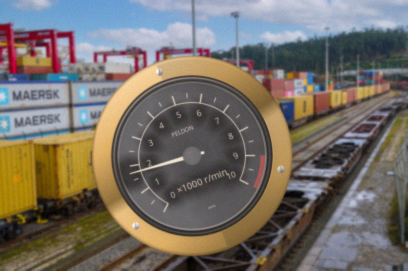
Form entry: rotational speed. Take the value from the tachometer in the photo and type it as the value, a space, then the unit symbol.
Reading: 1750 rpm
